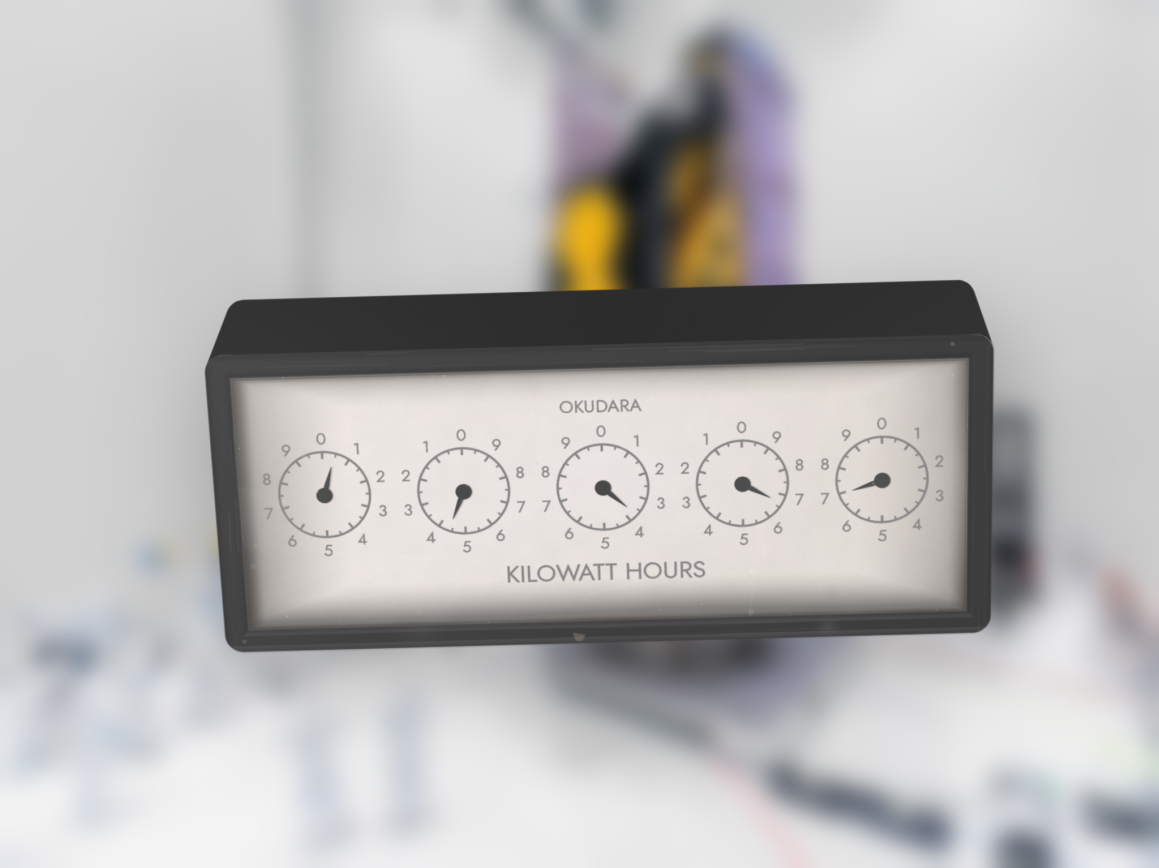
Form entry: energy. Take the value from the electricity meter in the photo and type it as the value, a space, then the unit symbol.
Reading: 4367 kWh
